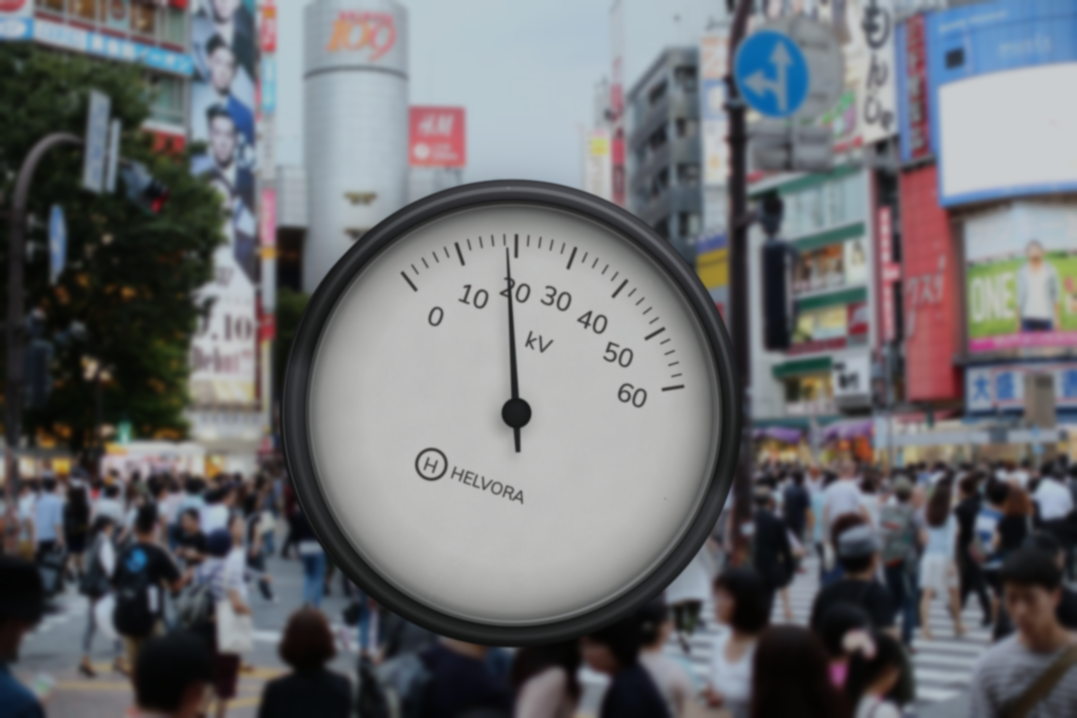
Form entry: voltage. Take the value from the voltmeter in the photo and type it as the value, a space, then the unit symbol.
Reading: 18 kV
